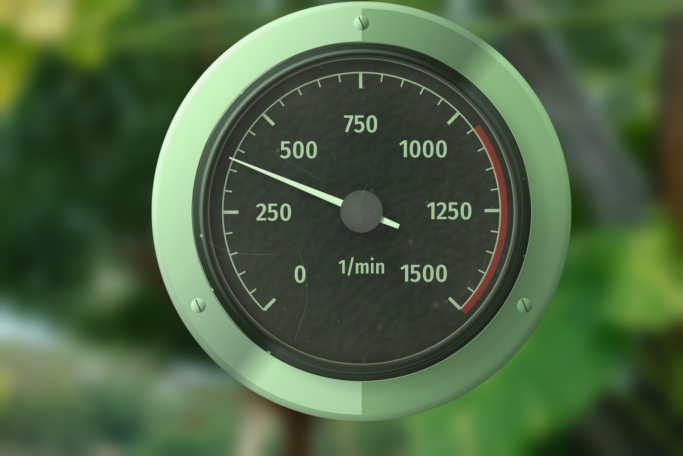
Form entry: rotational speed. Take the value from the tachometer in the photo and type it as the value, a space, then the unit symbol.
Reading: 375 rpm
